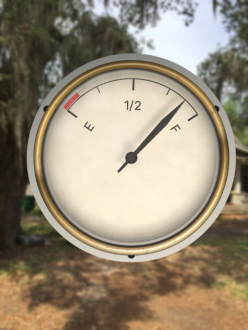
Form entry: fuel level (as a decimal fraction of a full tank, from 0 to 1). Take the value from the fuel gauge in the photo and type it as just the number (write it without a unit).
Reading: 0.875
